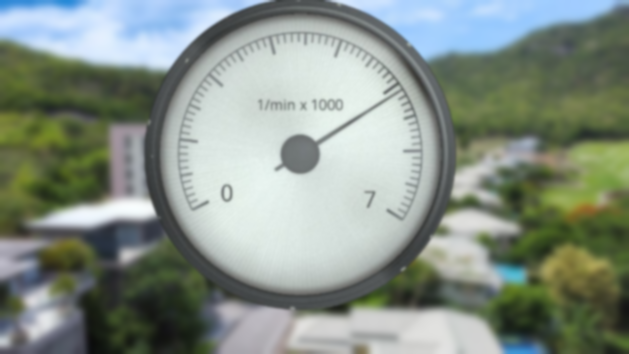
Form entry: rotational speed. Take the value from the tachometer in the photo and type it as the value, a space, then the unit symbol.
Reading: 5100 rpm
